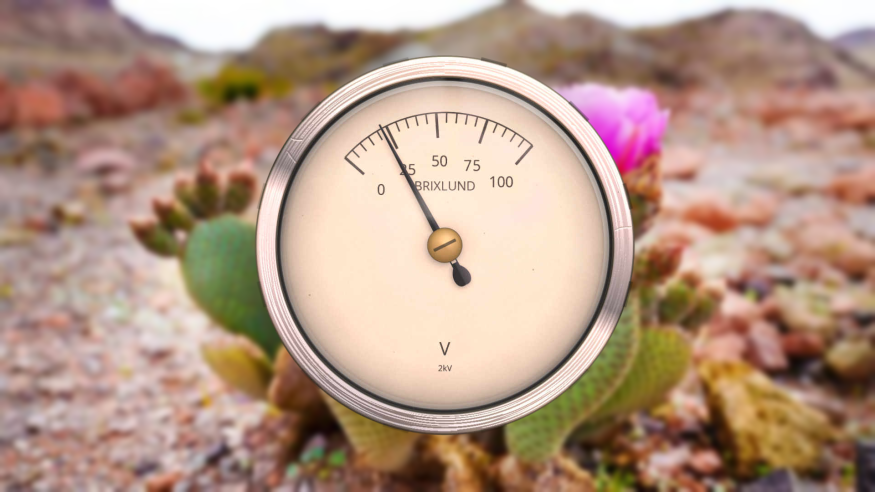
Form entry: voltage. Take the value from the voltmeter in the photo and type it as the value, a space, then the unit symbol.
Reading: 22.5 V
